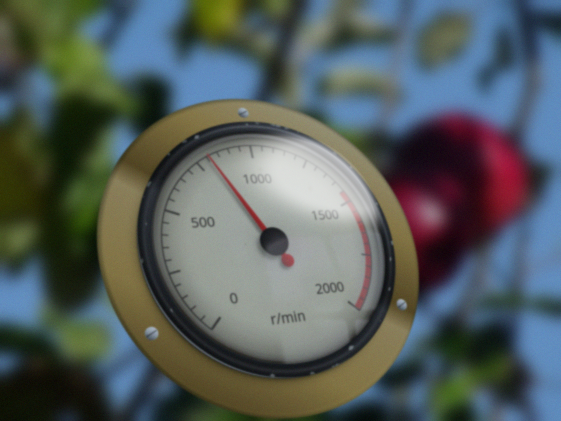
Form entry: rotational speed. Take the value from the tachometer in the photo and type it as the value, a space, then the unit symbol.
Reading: 800 rpm
